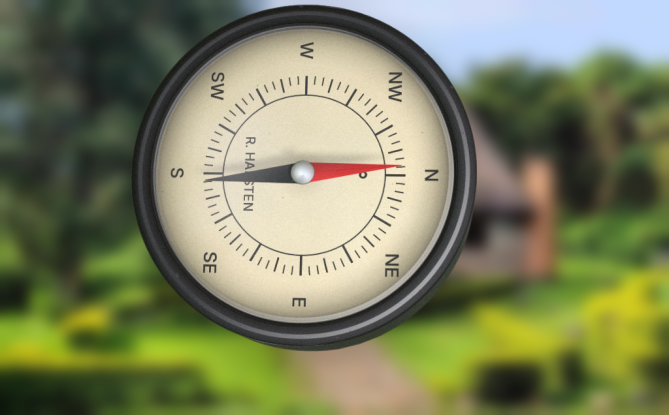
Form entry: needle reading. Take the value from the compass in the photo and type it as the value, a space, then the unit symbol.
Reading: 355 °
